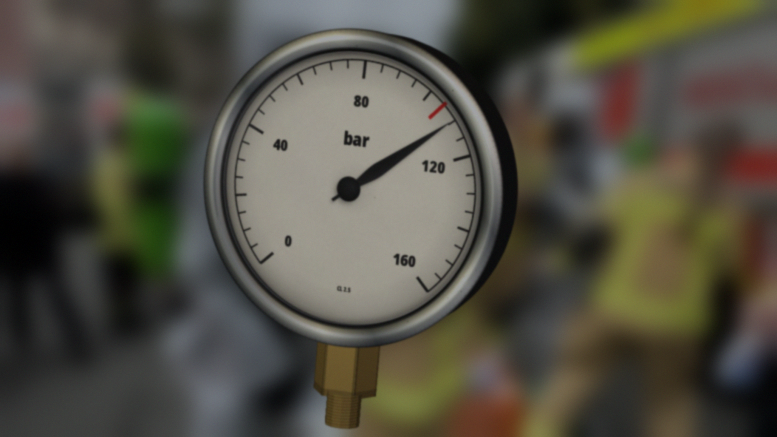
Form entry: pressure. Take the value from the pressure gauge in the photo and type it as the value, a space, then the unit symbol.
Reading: 110 bar
